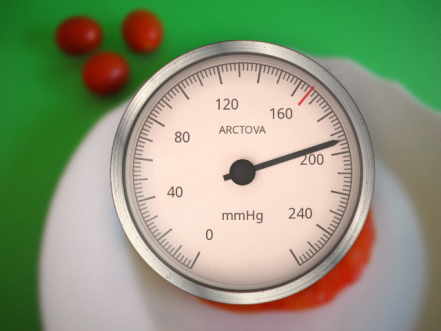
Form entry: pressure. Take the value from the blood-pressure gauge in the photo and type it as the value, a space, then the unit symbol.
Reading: 194 mmHg
